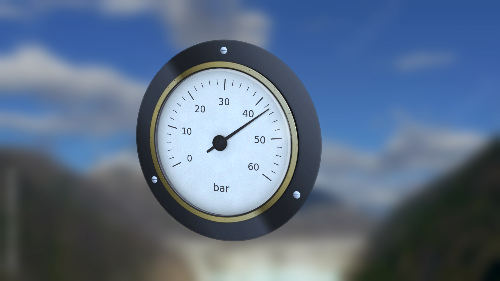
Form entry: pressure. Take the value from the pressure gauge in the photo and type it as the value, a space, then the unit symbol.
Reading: 43 bar
